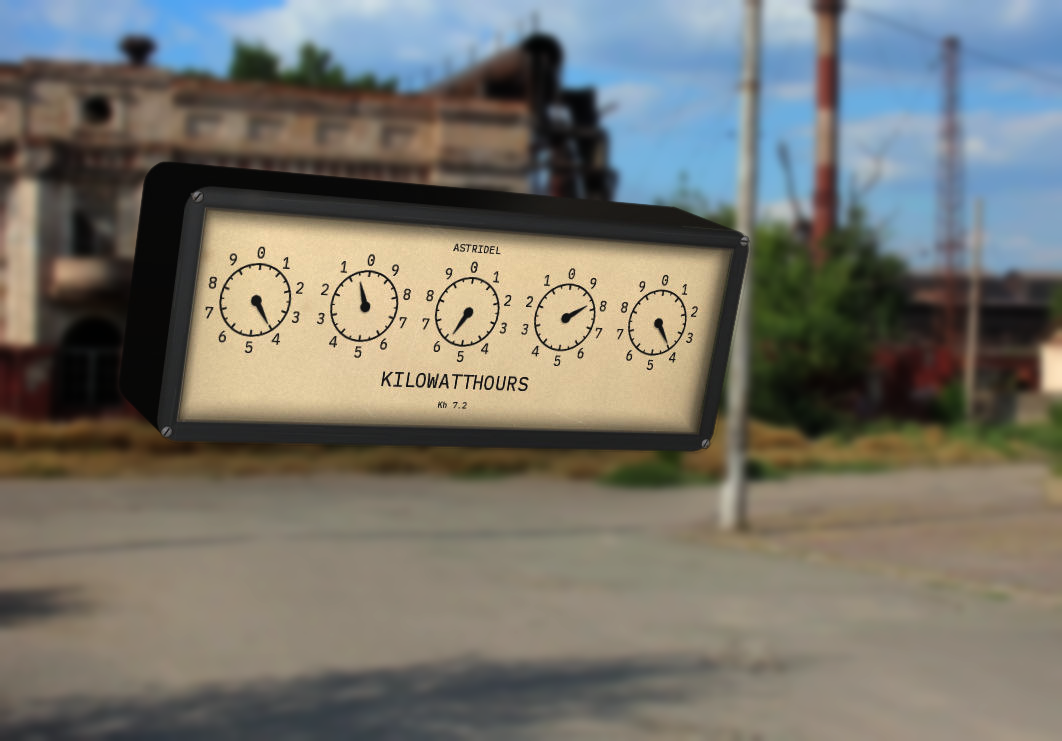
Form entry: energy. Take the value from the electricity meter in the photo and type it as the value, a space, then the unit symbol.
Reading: 40584 kWh
